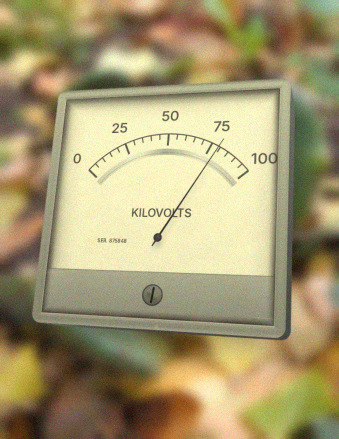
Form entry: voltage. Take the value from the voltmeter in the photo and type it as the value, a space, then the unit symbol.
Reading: 80 kV
